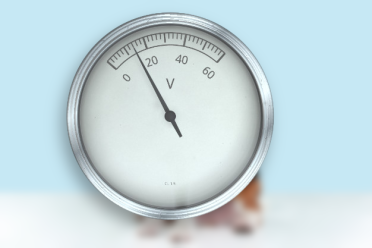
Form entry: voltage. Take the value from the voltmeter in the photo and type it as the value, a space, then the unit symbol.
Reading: 14 V
